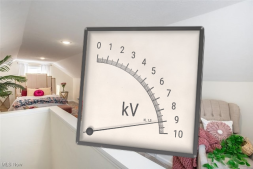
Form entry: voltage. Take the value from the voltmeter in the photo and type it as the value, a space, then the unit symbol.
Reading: 9 kV
